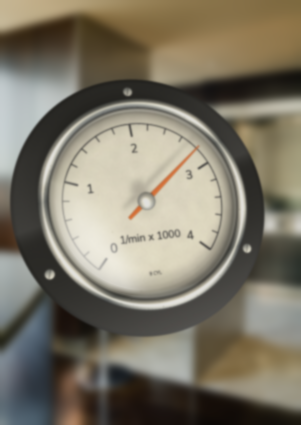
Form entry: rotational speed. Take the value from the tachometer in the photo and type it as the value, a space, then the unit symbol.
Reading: 2800 rpm
